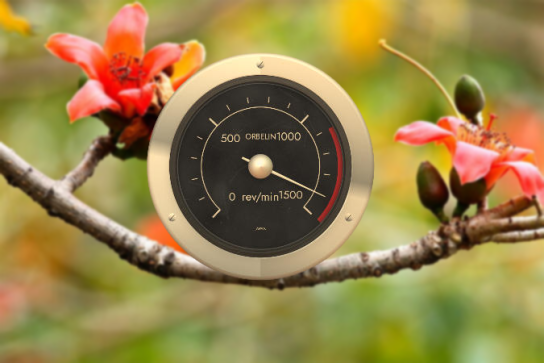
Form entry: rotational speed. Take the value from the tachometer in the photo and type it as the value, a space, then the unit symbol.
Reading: 1400 rpm
